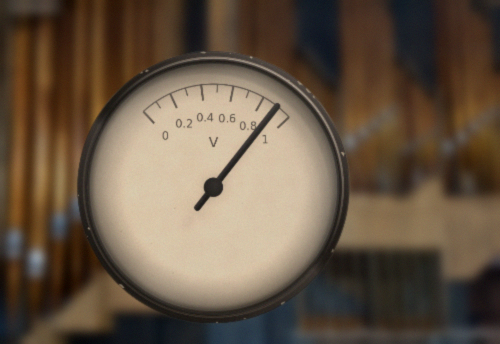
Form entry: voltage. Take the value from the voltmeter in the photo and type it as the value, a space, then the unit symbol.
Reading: 0.9 V
